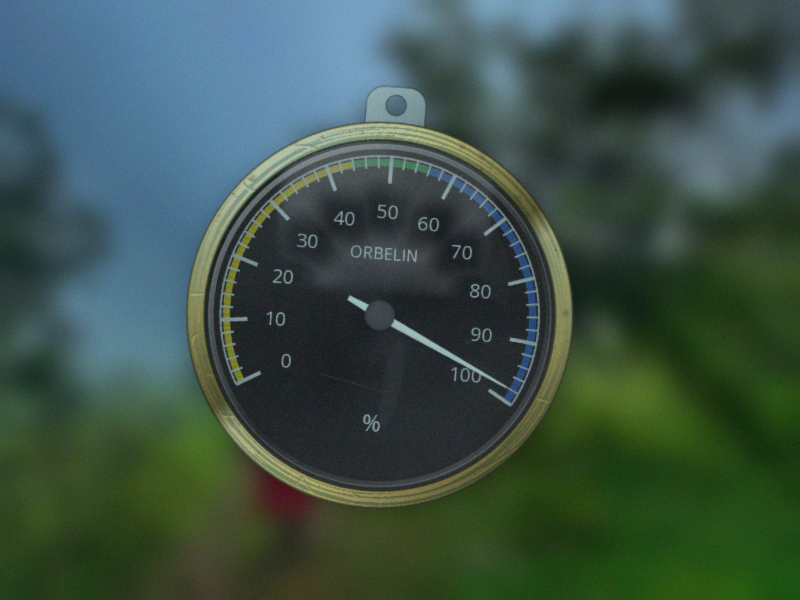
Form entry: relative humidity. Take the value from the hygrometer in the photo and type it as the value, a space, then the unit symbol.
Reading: 98 %
